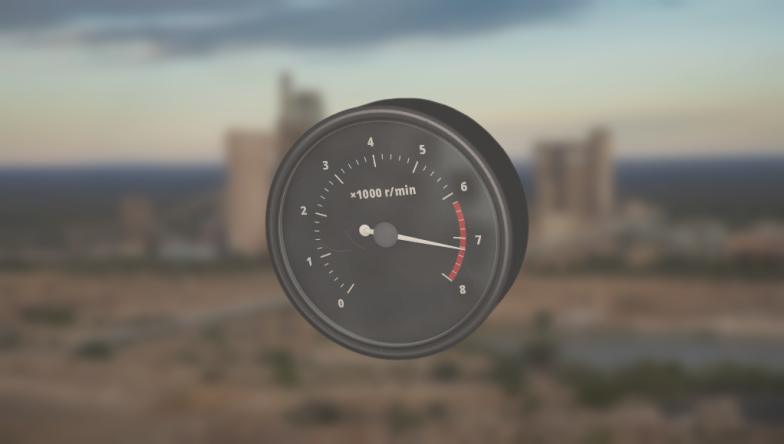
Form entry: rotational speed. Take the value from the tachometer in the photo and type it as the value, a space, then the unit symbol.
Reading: 7200 rpm
